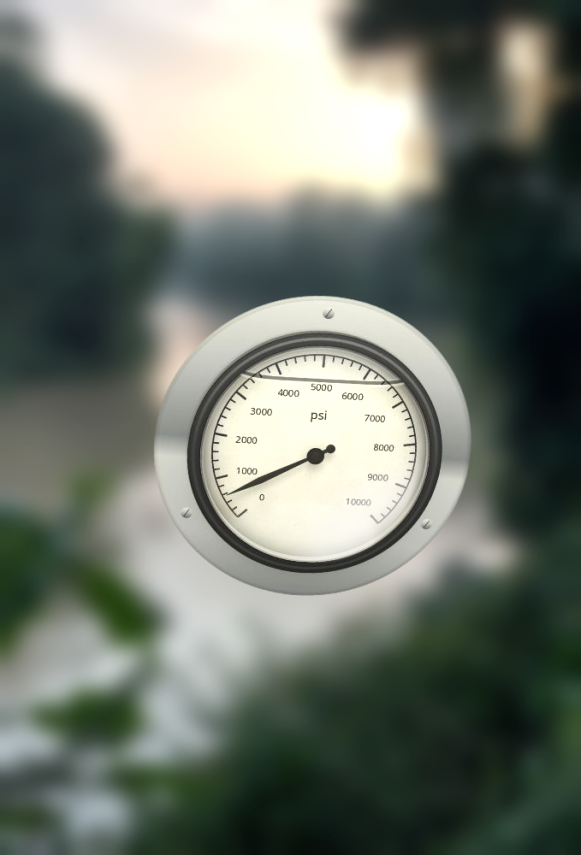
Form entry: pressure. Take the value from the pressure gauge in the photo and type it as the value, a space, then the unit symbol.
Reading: 600 psi
